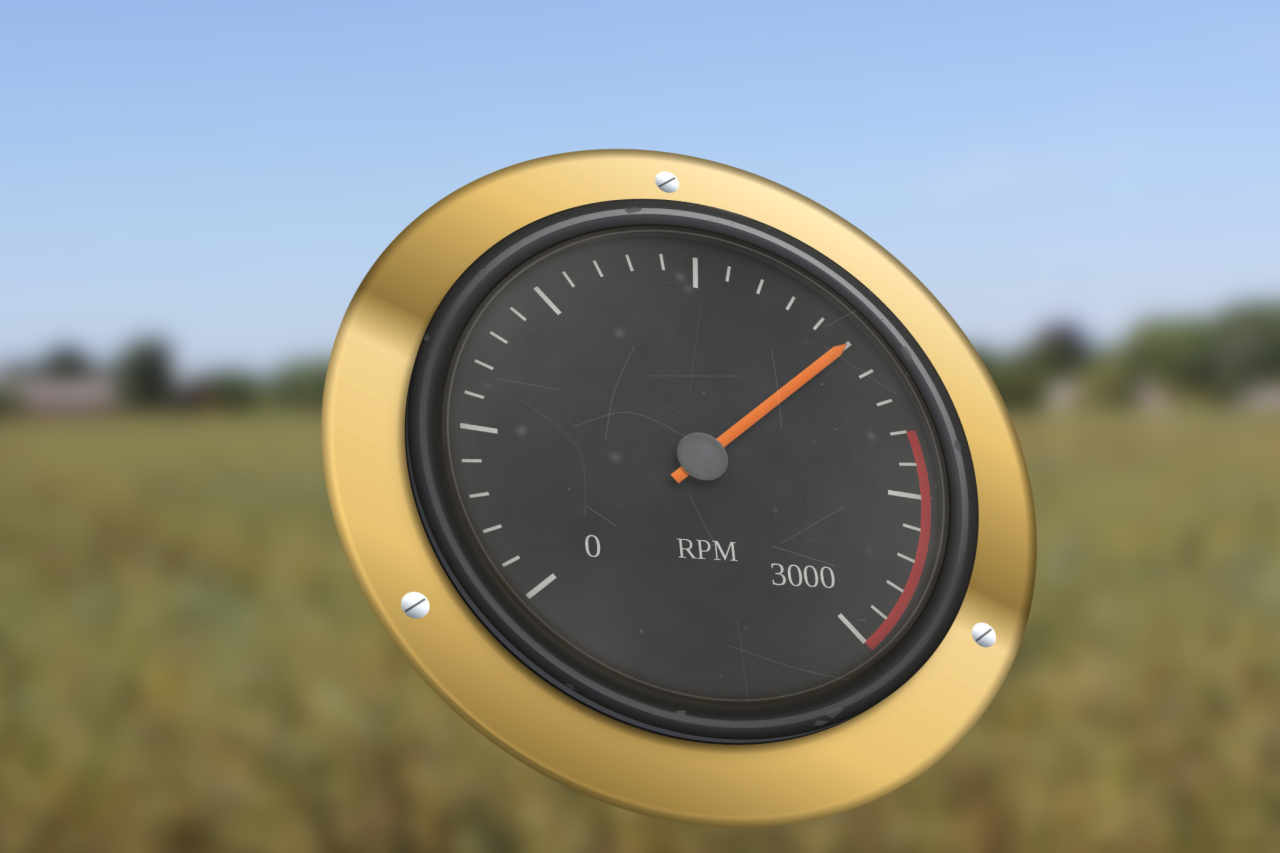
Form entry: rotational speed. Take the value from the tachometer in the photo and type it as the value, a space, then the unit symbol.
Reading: 2000 rpm
